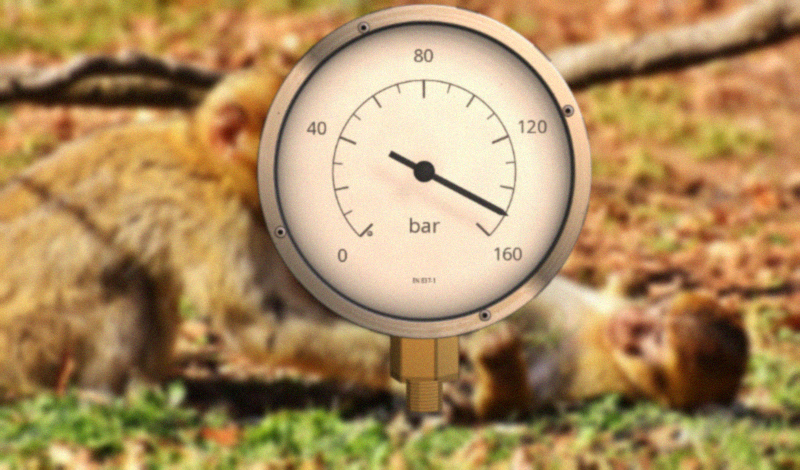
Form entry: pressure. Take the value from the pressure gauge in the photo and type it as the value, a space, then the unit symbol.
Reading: 150 bar
